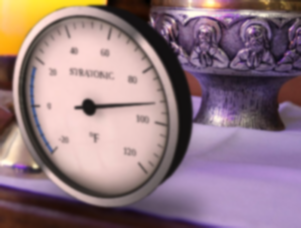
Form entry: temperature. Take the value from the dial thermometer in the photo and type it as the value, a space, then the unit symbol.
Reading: 92 °F
